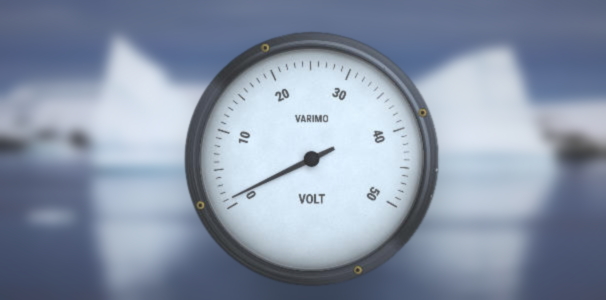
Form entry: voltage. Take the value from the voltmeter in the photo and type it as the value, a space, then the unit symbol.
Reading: 1 V
